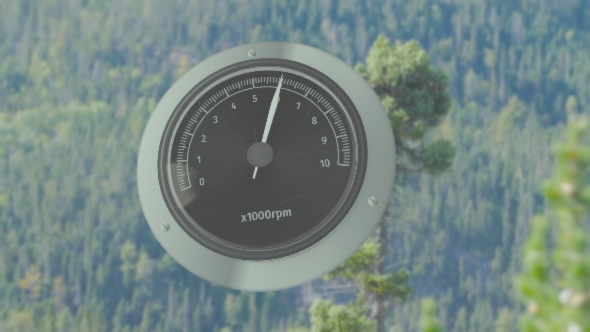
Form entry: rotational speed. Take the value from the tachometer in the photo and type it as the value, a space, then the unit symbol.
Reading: 6000 rpm
